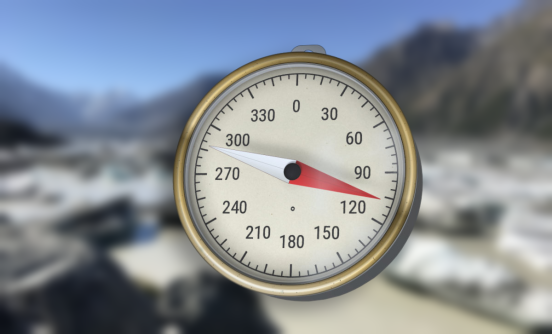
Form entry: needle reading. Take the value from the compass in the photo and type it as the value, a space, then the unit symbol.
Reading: 107.5 °
